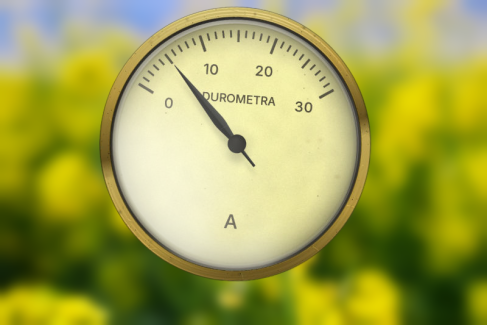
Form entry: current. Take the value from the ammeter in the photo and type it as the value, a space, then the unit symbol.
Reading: 5 A
